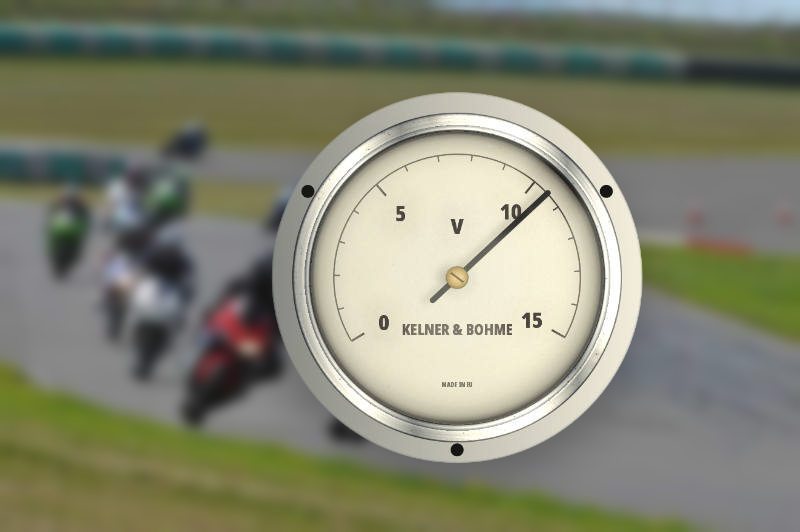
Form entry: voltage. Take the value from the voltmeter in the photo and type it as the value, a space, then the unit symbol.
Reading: 10.5 V
